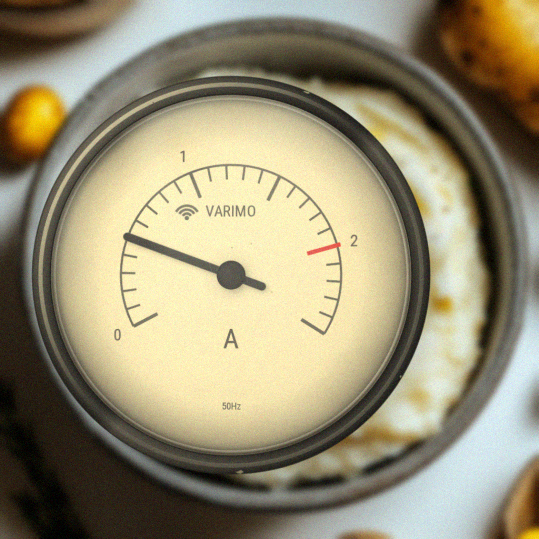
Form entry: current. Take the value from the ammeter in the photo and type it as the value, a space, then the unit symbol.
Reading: 0.5 A
